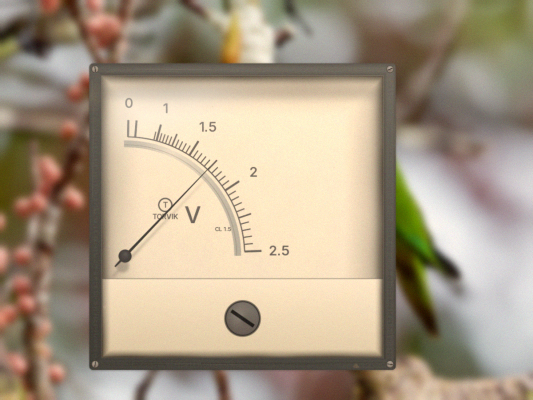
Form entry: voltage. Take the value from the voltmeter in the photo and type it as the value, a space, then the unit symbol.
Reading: 1.75 V
